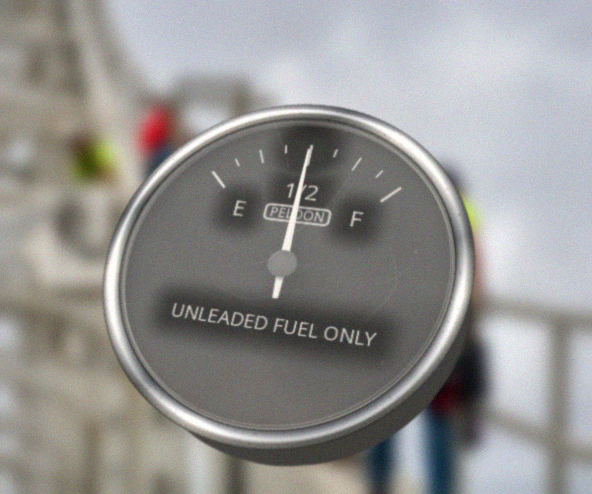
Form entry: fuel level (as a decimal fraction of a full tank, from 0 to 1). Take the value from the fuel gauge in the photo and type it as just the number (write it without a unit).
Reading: 0.5
